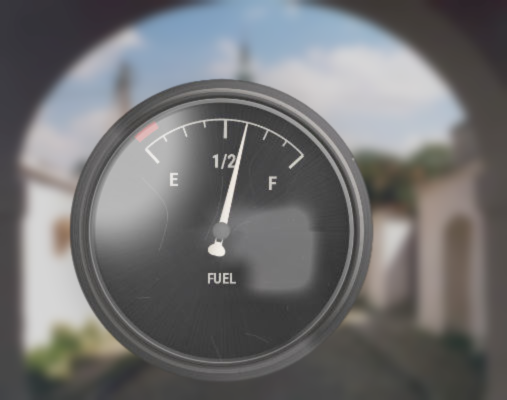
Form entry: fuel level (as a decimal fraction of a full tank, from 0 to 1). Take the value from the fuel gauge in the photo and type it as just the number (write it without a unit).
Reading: 0.625
